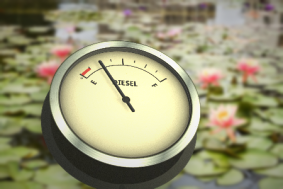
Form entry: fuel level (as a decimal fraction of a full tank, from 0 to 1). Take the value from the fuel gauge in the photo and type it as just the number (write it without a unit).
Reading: 0.25
